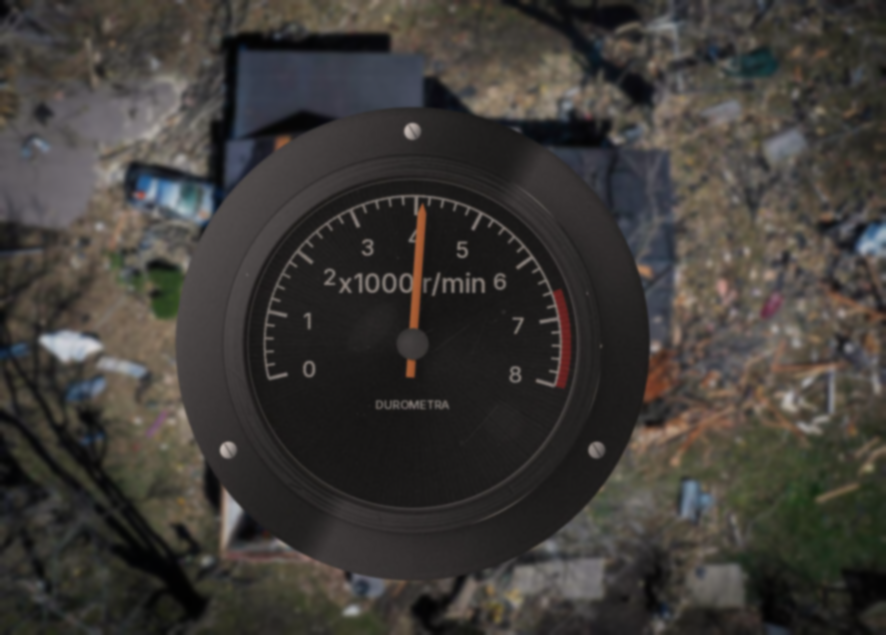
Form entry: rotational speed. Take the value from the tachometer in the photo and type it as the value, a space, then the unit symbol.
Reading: 4100 rpm
